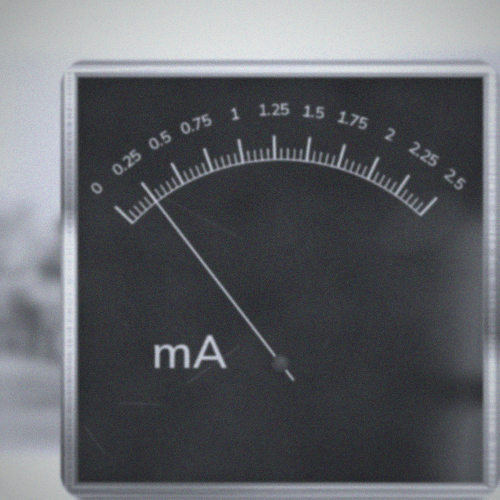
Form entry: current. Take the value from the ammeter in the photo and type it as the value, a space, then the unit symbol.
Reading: 0.25 mA
